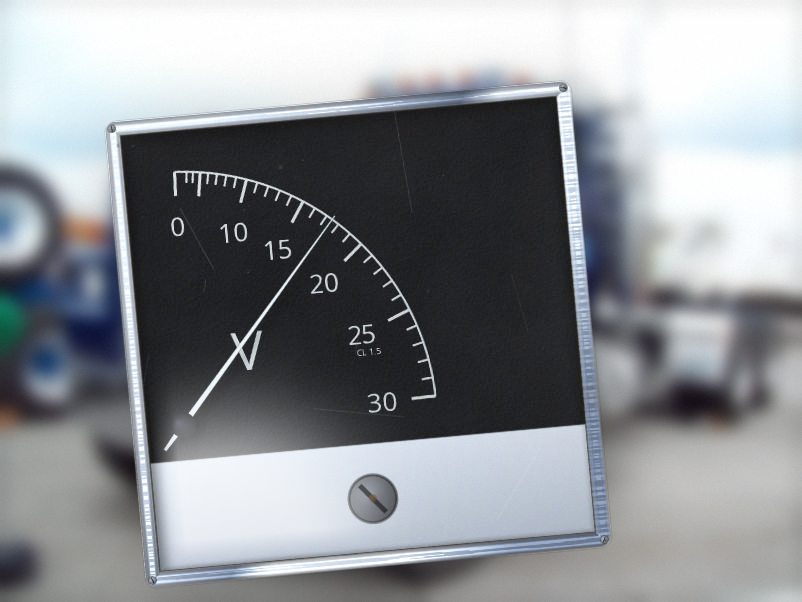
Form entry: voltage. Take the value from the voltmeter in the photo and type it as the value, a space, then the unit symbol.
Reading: 17.5 V
